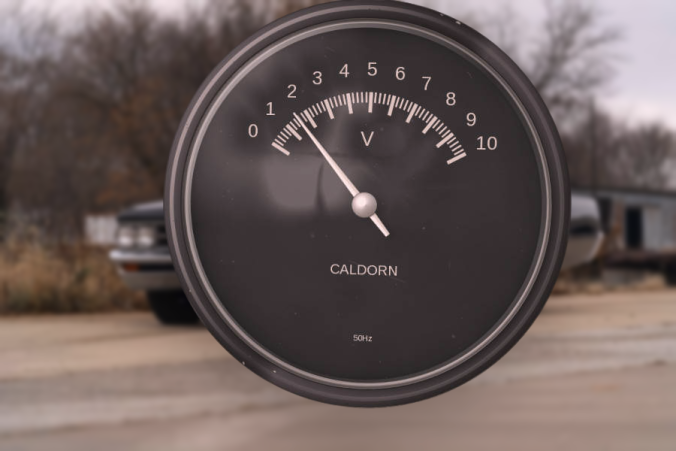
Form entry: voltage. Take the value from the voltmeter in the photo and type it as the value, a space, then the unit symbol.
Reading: 1.6 V
